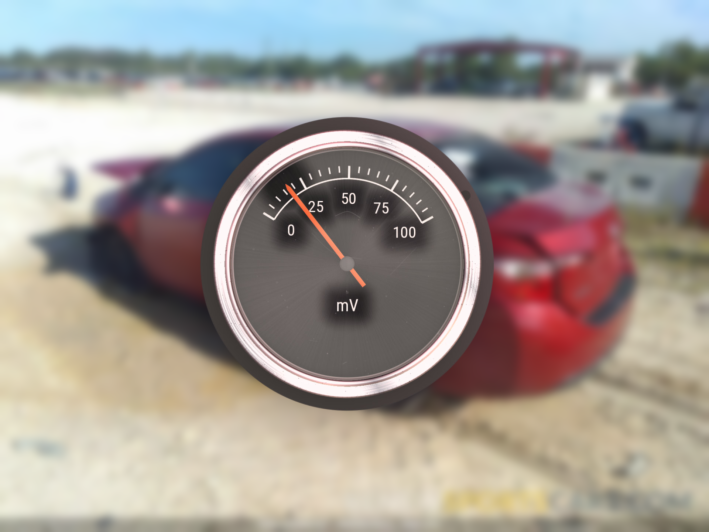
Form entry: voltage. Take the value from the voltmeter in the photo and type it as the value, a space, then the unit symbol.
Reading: 17.5 mV
